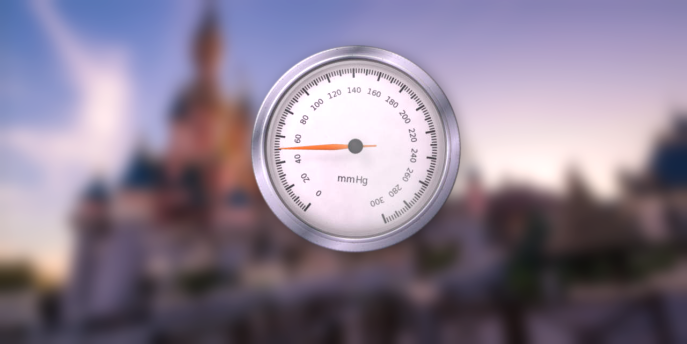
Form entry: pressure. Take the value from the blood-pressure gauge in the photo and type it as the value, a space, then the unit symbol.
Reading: 50 mmHg
